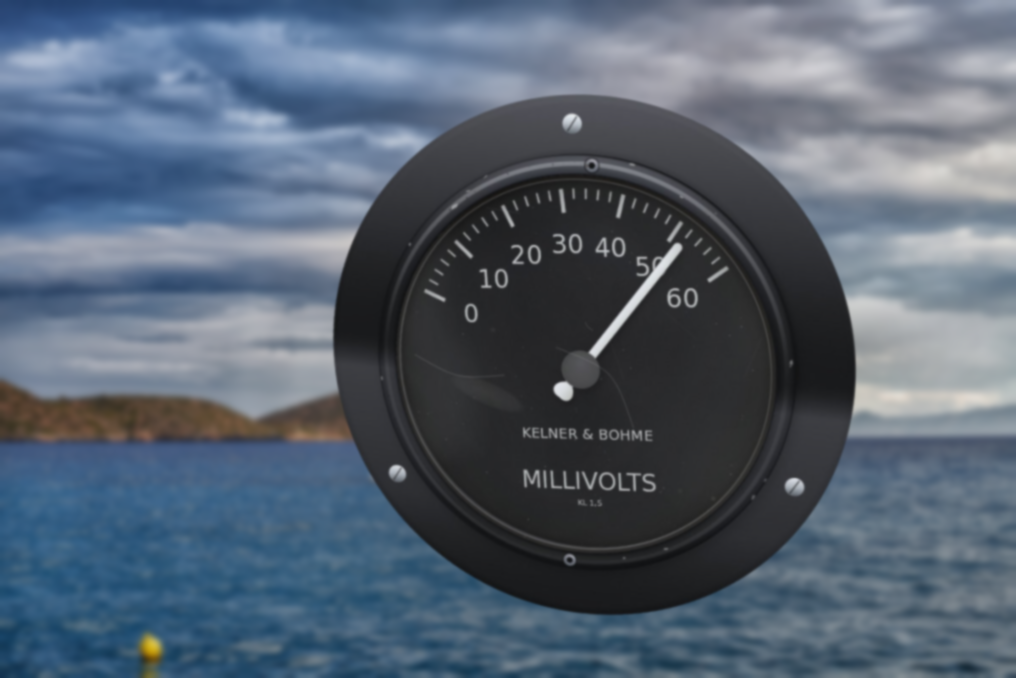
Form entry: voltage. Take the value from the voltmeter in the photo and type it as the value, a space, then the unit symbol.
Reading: 52 mV
